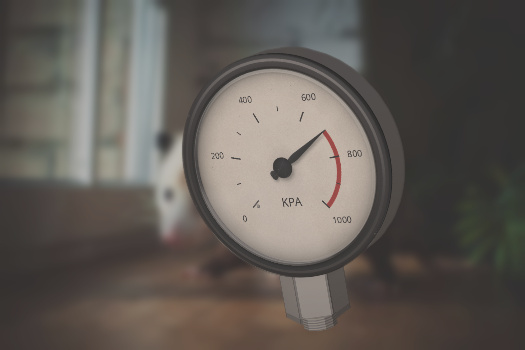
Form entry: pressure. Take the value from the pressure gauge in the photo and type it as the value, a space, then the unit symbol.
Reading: 700 kPa
